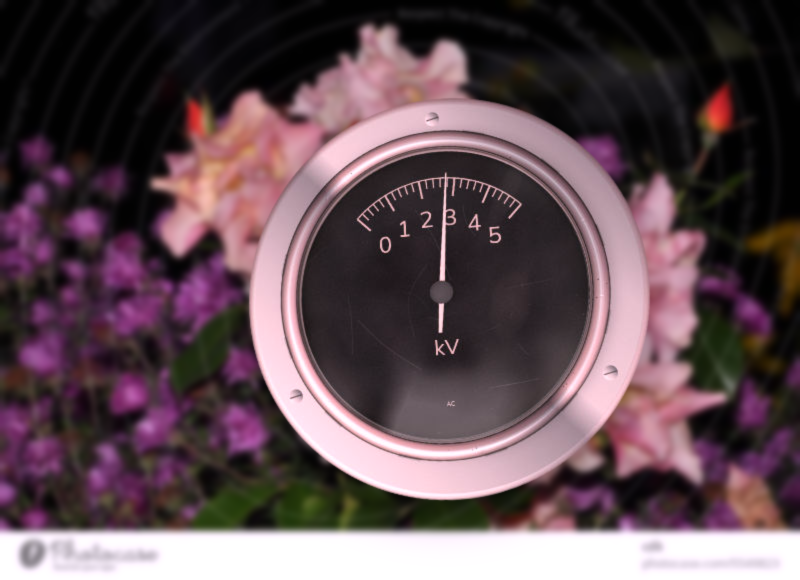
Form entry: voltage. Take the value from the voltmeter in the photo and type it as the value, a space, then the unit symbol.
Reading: 2.8 kV
